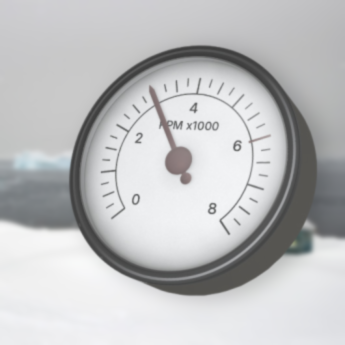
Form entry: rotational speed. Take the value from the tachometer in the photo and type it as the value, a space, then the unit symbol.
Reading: 3000 rpm
